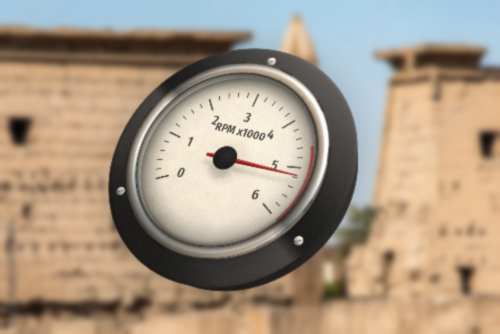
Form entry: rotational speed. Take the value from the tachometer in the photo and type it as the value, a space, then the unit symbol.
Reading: 5200 rpm
